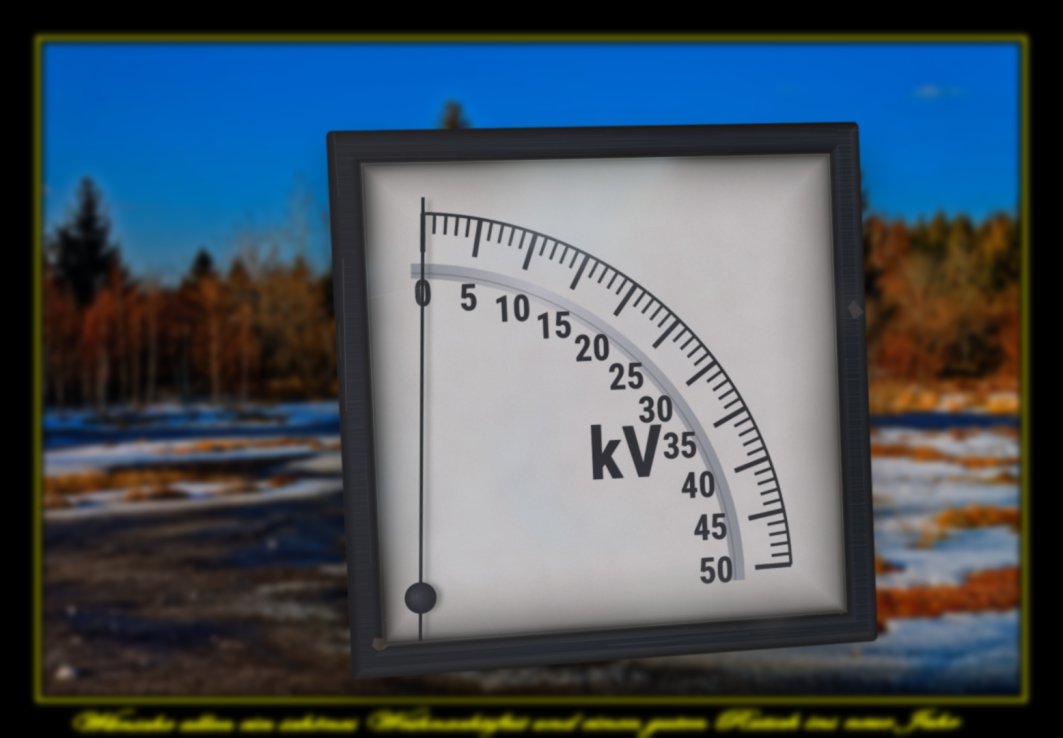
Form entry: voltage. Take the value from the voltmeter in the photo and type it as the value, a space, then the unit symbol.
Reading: 0 kV
